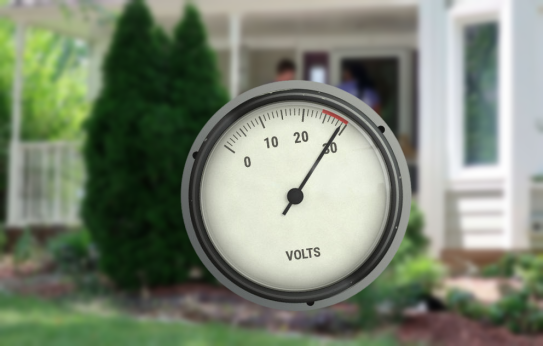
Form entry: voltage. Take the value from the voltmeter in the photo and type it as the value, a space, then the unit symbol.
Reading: 29 V
